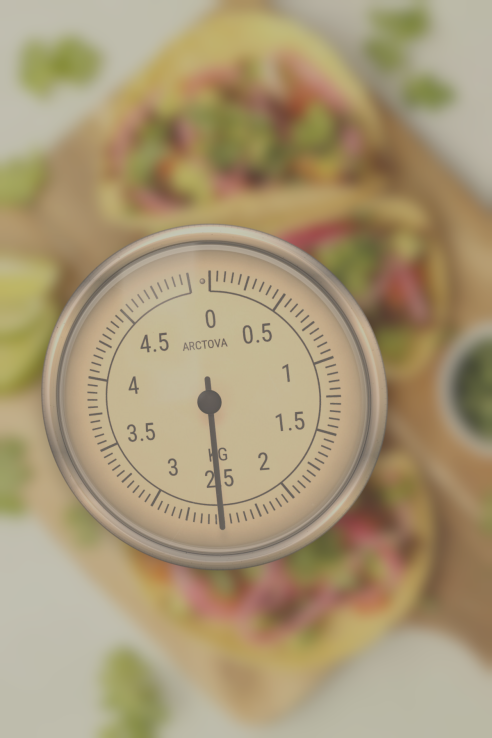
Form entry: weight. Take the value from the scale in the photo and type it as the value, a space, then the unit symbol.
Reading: 2.5 kg
